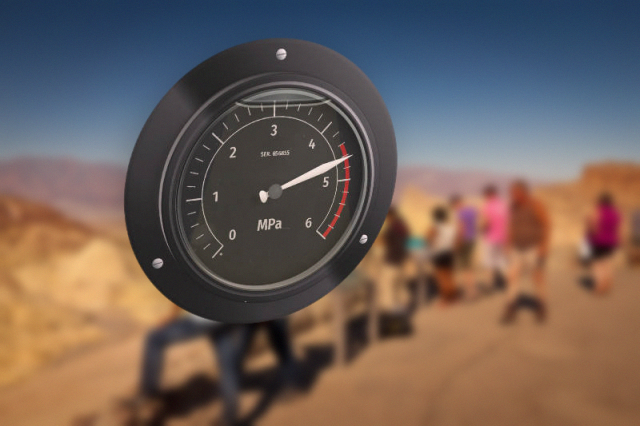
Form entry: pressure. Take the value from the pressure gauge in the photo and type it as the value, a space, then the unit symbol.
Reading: 4.6 MPa
